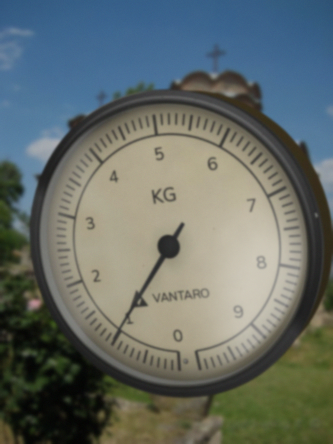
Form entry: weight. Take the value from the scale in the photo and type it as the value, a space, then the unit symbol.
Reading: 1 kg
